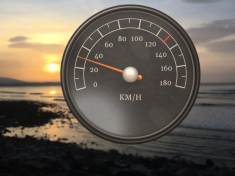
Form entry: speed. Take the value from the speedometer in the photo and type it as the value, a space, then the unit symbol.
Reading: 30 km/h
